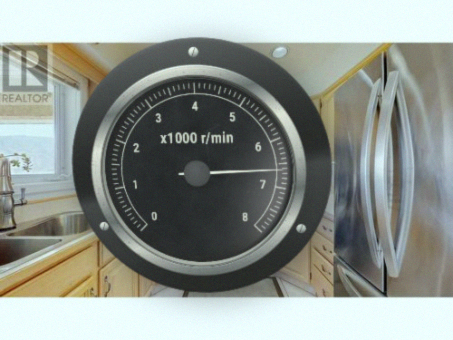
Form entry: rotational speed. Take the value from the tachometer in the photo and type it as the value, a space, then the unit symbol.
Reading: 6600 rpm
